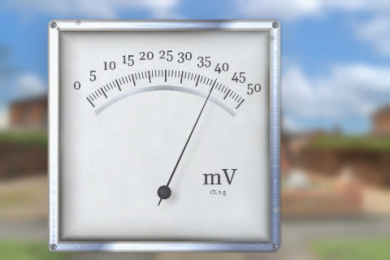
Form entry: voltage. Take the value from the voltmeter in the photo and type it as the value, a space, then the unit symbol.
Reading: 40 mV
